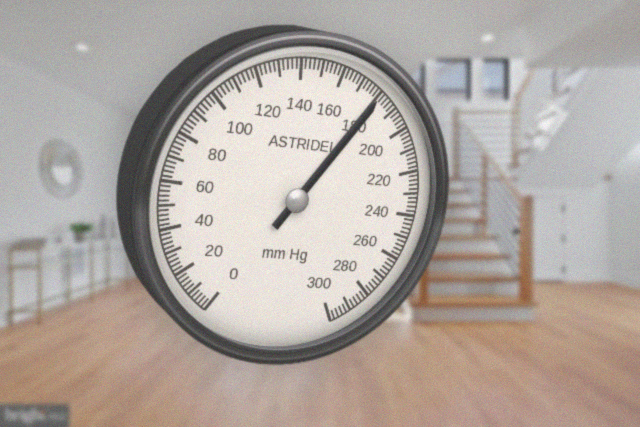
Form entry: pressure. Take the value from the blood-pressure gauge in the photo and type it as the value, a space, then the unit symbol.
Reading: 180 mmHg
